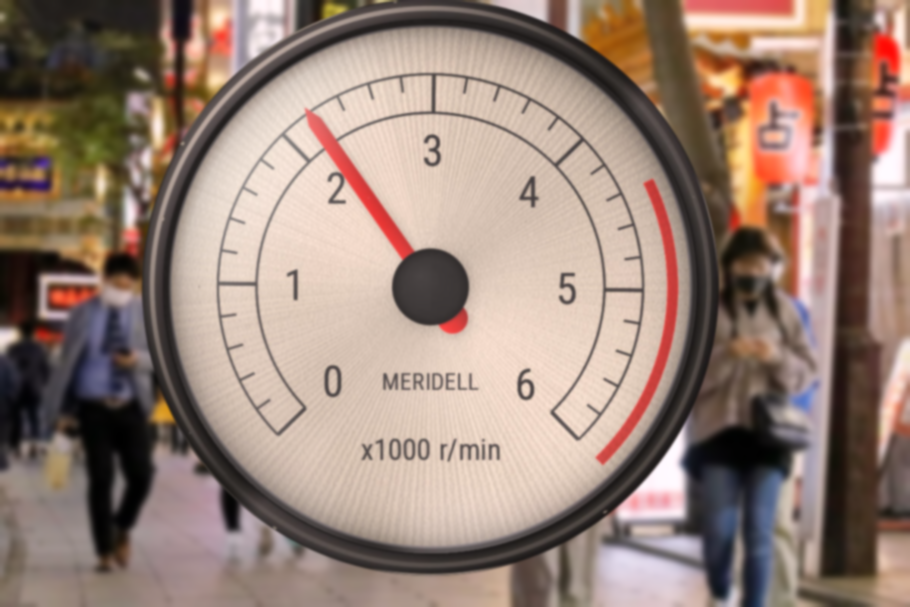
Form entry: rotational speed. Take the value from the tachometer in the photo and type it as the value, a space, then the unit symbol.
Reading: 2200 rpm
